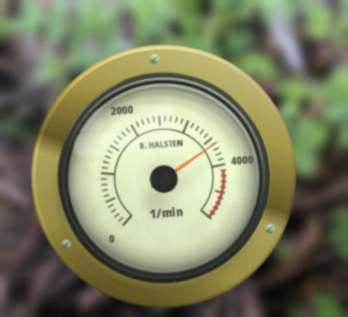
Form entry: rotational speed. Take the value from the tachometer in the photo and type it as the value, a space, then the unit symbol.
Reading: 3600 rpm
